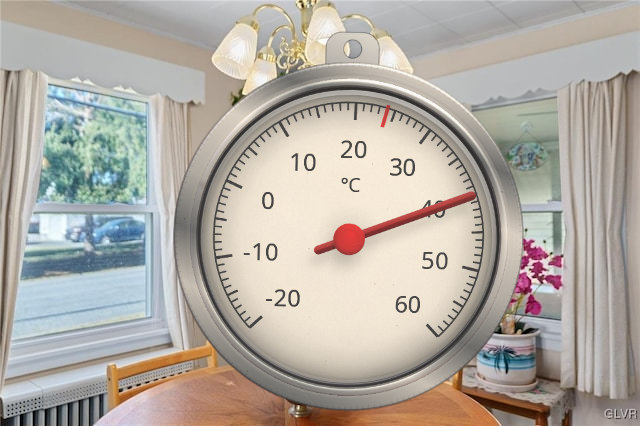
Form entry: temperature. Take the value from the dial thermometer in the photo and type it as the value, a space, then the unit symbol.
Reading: 40 °C
